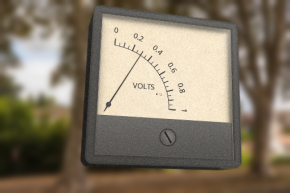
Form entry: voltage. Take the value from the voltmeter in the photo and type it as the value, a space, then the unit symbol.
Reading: 0.3 V
